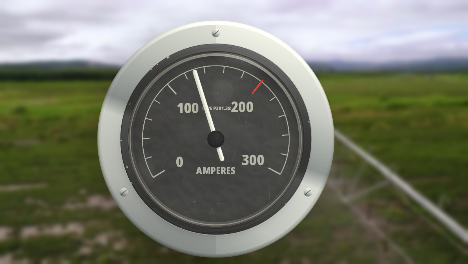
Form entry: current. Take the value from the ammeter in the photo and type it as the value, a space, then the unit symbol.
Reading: 130 A
